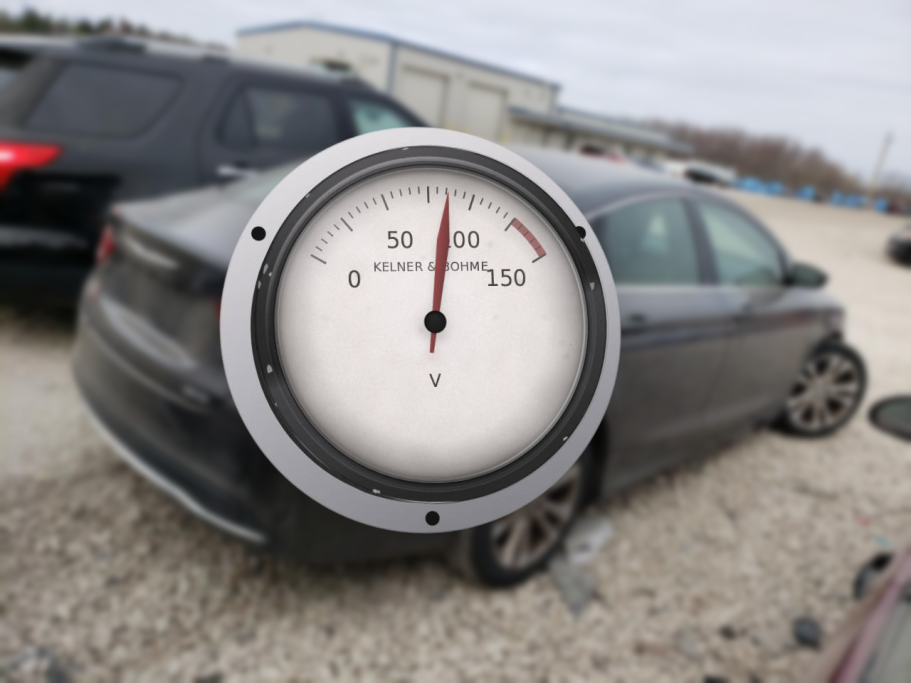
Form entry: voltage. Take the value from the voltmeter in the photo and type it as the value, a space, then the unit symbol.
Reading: 85 V
